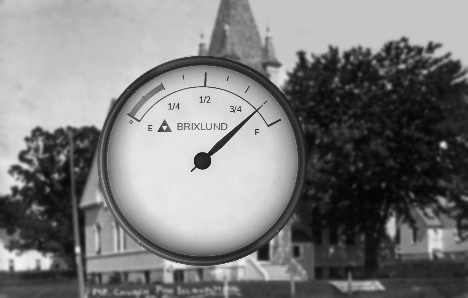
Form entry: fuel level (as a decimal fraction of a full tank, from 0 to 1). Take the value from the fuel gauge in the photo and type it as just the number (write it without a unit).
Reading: 0.875
